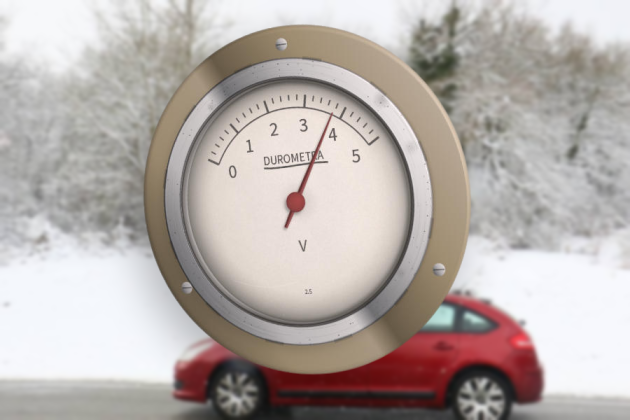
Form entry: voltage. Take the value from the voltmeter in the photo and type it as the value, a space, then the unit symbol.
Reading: 3.8 V
